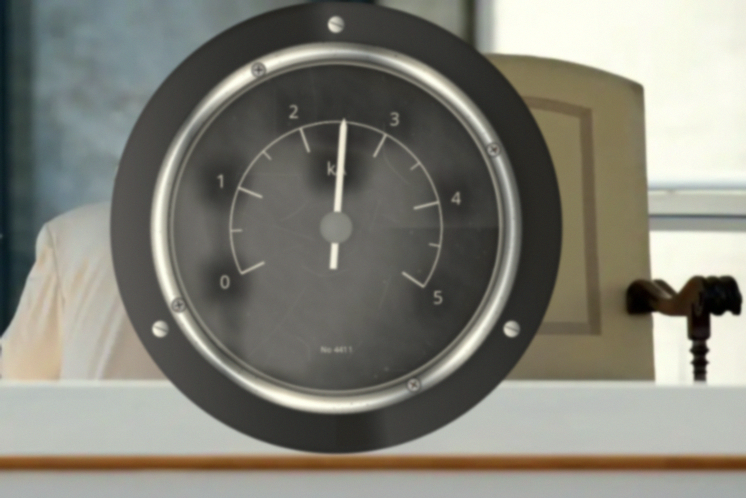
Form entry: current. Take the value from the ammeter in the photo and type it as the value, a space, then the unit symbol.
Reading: 2.5 kA
